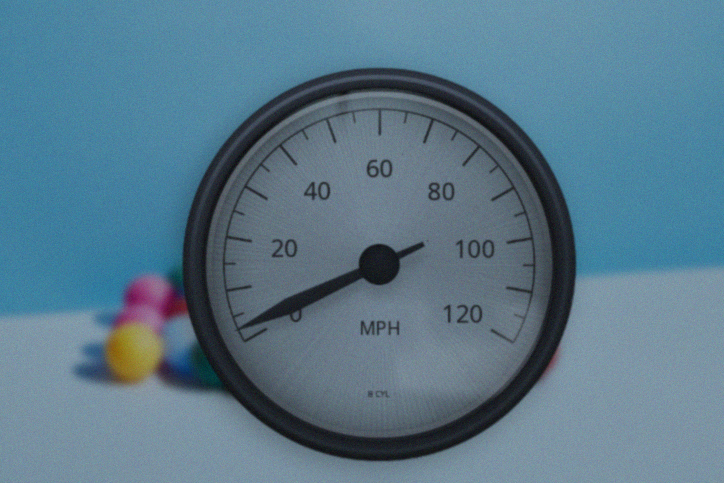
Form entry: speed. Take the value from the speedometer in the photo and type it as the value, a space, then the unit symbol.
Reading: 2.5 mph
